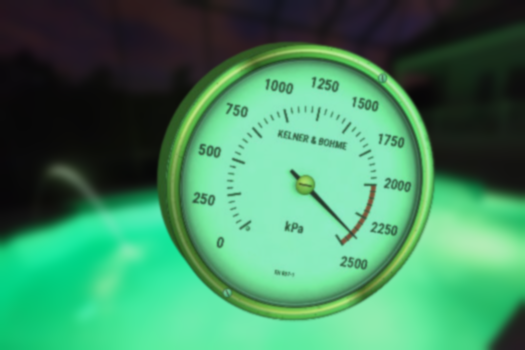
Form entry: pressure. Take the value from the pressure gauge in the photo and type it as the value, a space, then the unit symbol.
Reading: 2400 kPa
